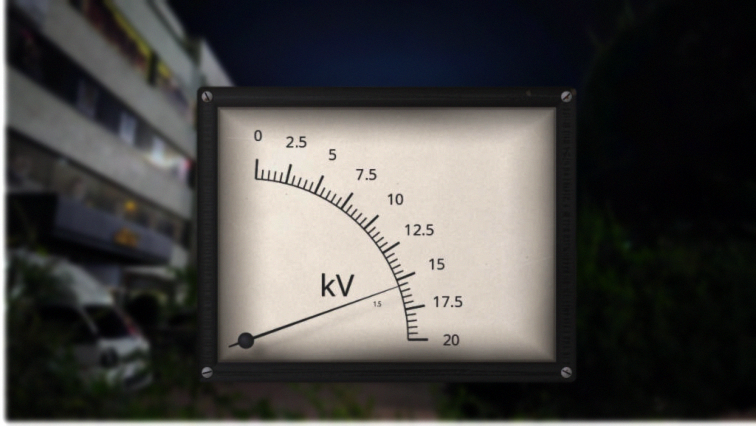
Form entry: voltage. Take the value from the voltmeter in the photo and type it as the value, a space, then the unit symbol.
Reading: 15.5 kV
